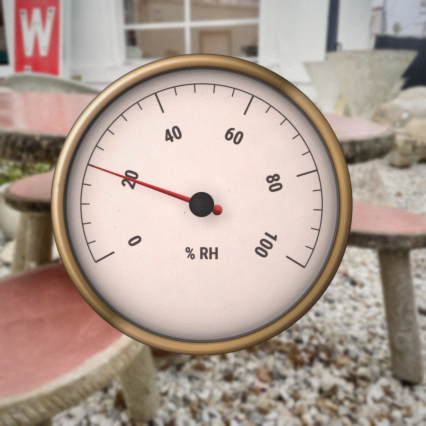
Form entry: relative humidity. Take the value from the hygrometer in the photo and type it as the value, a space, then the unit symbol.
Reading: 20 %
